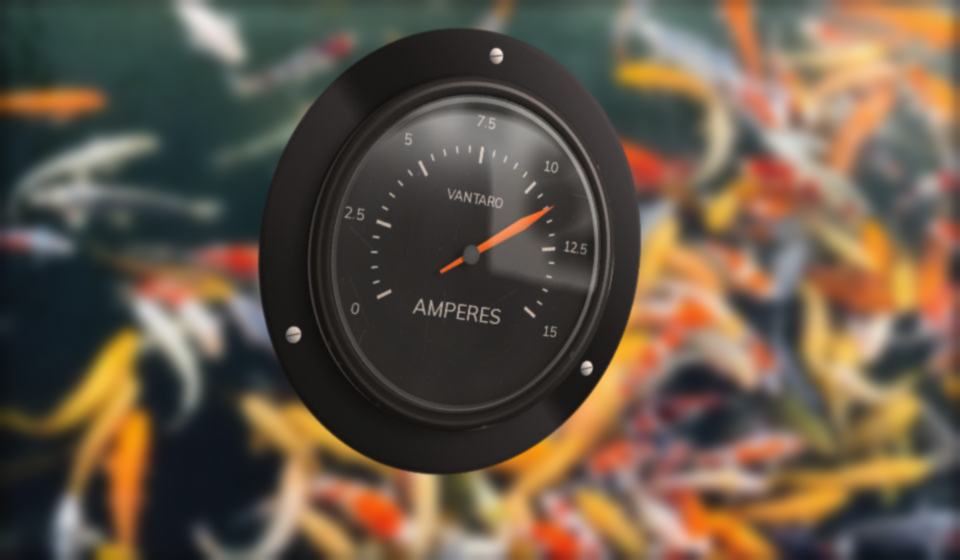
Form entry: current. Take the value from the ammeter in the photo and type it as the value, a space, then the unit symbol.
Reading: 11 A
